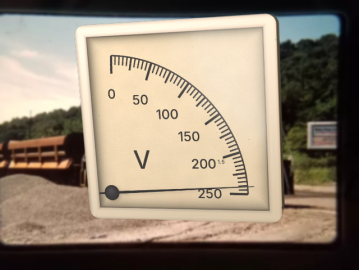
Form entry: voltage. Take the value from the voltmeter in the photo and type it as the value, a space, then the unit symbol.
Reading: 240 V
